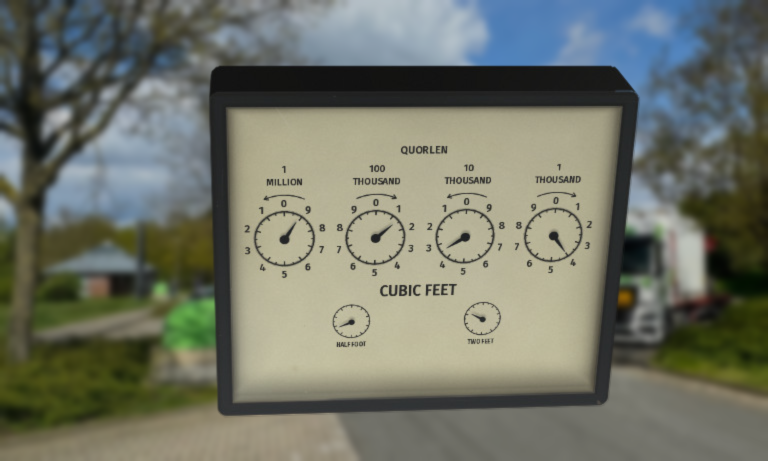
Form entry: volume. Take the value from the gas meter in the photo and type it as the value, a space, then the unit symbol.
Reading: 913400 ft³
